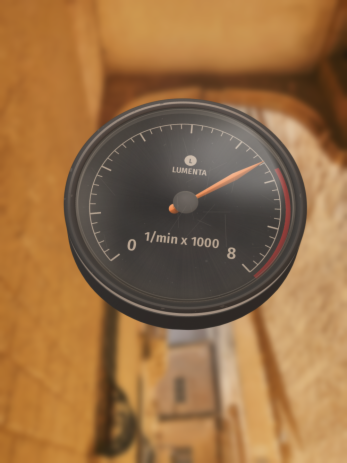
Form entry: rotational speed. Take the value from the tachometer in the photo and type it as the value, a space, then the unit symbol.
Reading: 5600 rpm
